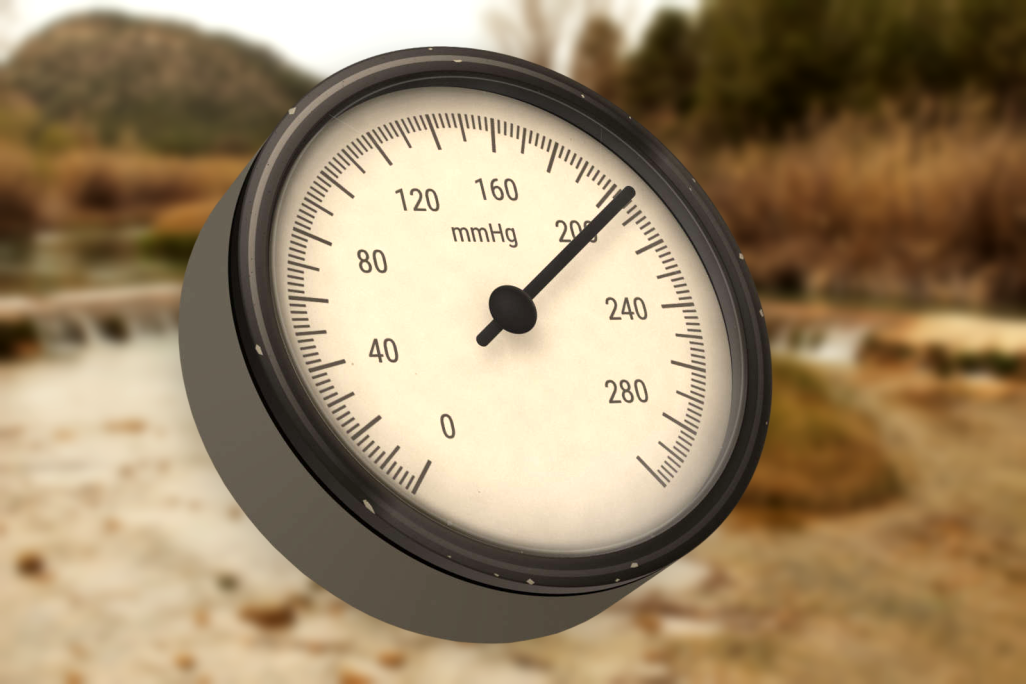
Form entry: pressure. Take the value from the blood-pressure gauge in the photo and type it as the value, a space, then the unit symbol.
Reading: 204 mmHg
